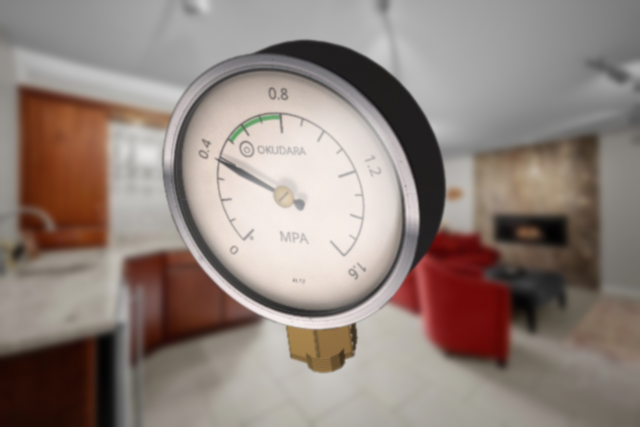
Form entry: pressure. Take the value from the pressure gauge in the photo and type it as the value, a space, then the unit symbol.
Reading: 0.4 MPa
